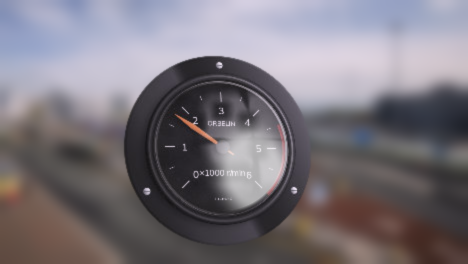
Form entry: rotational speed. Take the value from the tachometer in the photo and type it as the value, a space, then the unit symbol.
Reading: 1750 rpm
